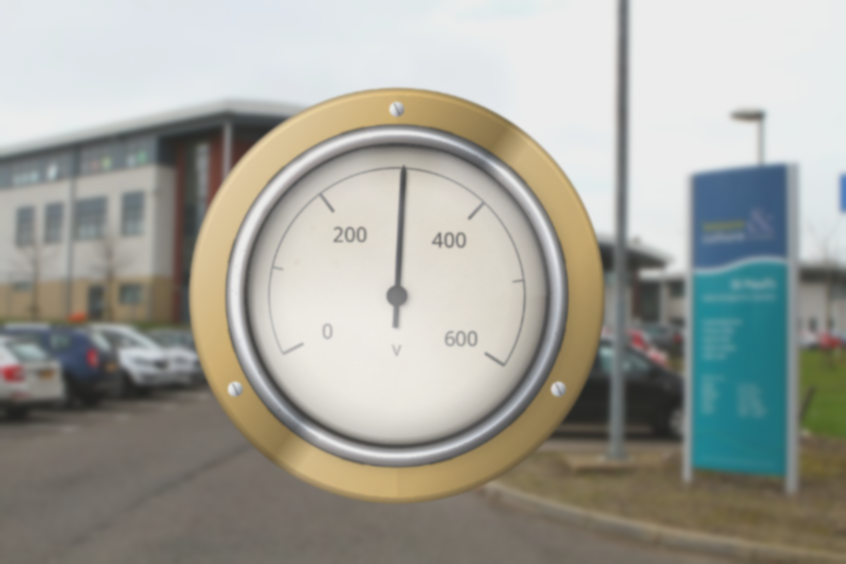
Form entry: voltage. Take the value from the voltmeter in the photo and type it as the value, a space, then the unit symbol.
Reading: 300 V
